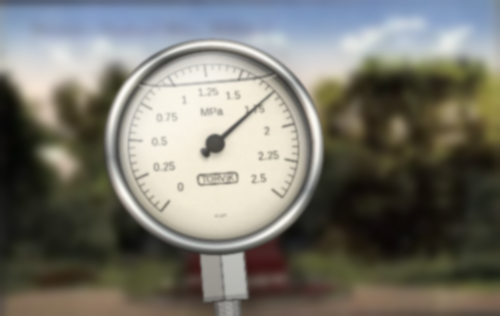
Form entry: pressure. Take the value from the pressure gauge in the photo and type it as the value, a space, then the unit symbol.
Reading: 1.75 MPa
